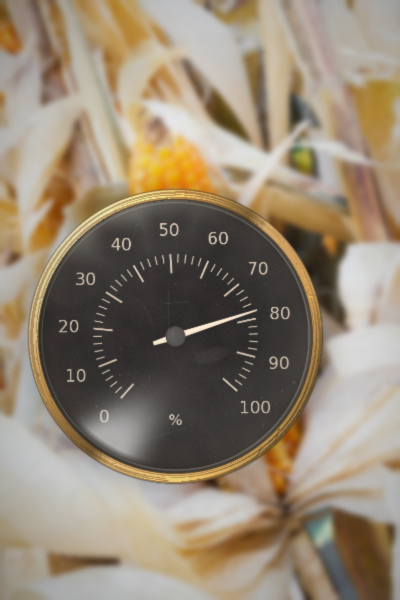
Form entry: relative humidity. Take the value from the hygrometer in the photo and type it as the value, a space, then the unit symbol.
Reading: 78 %
